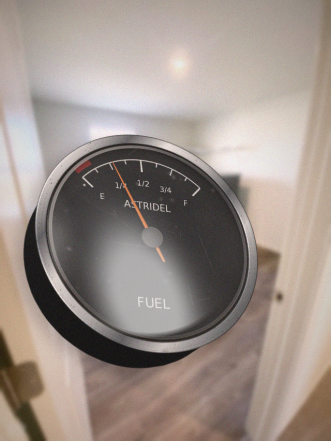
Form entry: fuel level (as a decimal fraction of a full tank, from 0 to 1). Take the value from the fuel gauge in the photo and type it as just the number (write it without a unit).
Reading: 0.25
